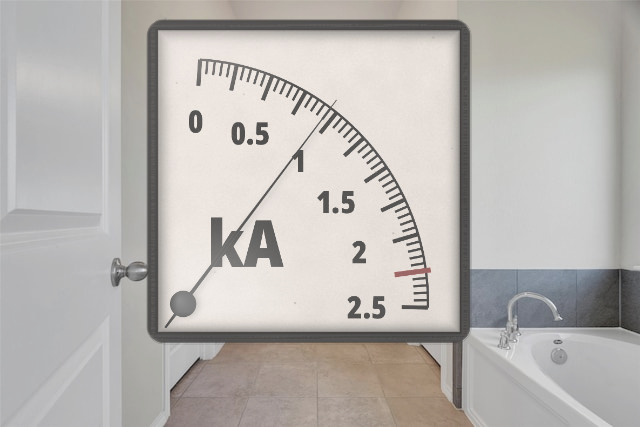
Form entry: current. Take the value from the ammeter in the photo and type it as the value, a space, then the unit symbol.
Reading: 0.95 kA
